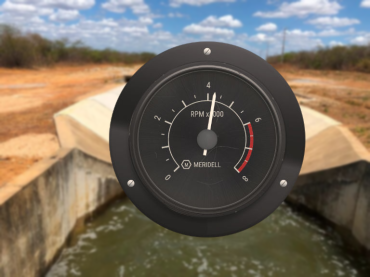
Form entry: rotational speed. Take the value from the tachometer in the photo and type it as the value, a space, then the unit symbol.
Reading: 4250 rpm
